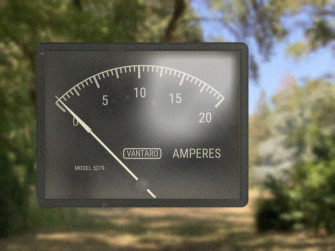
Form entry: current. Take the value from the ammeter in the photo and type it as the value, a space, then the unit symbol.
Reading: 0.5 A
